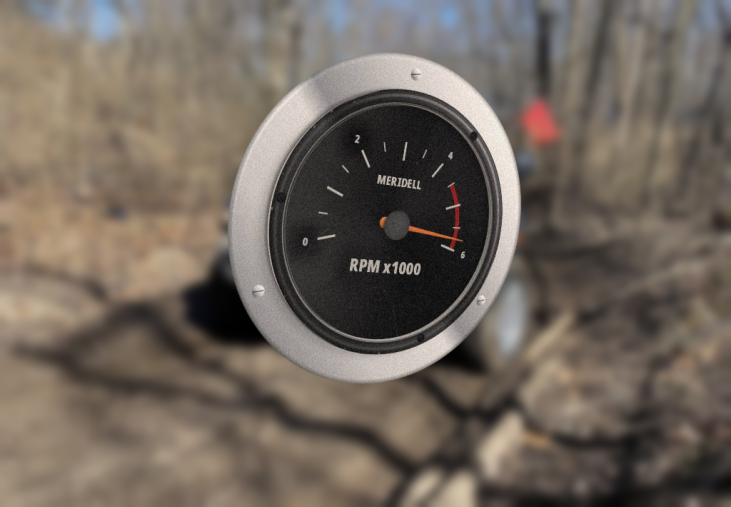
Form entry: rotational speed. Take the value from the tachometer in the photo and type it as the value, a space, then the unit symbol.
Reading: 5750 rpm
